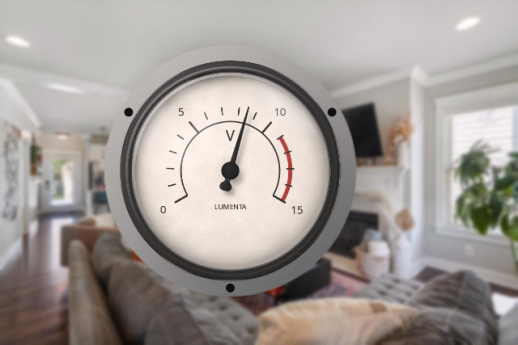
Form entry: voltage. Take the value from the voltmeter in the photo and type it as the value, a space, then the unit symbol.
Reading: 8.5 V
